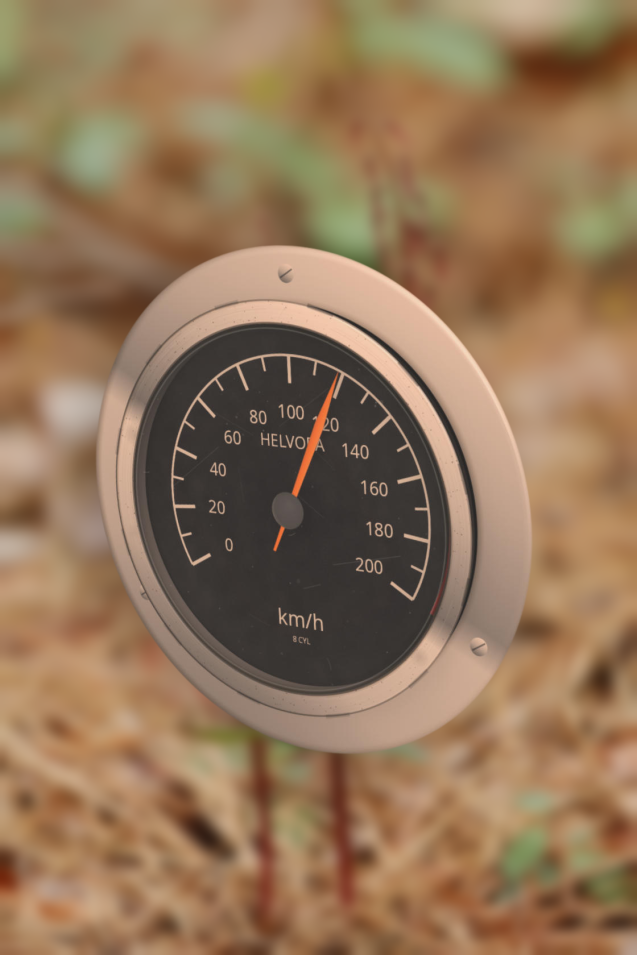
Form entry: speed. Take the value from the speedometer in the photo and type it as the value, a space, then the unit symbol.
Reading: 120 km/h
